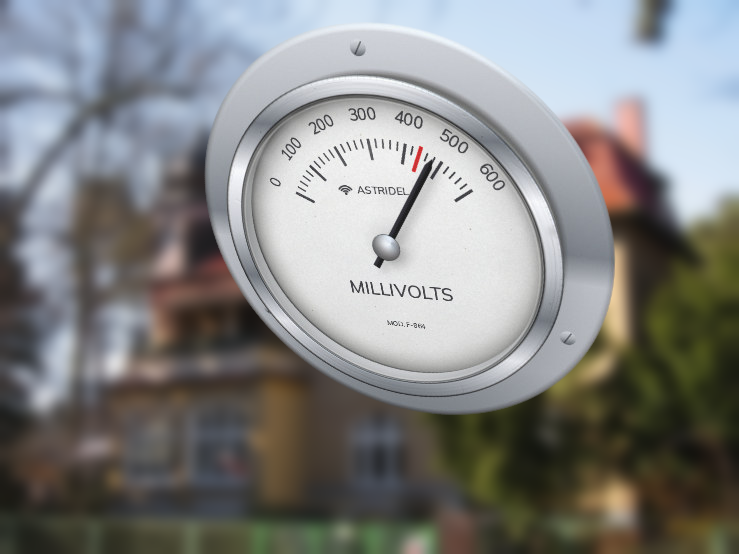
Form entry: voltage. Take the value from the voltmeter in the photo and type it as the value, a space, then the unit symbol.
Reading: 480 mV
